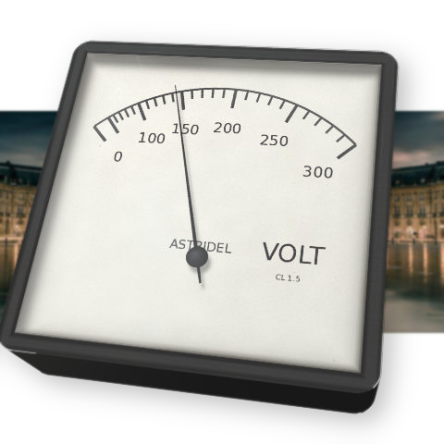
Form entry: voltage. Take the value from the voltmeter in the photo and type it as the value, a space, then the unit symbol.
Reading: 145 V
